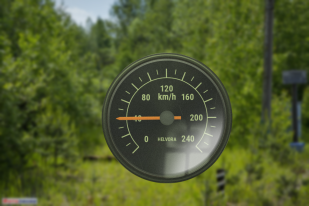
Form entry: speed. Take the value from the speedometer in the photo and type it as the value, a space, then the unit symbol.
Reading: 40 km/h
